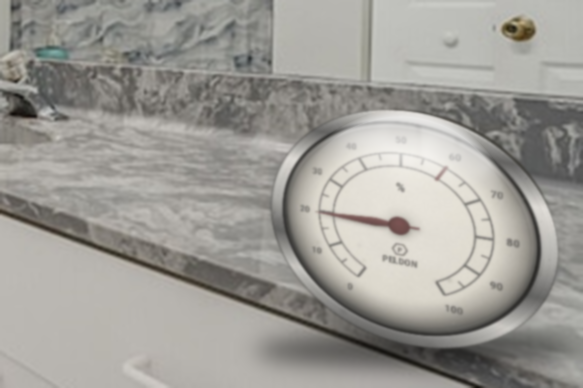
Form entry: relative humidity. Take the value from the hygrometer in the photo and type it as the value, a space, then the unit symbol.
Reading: 20 %
